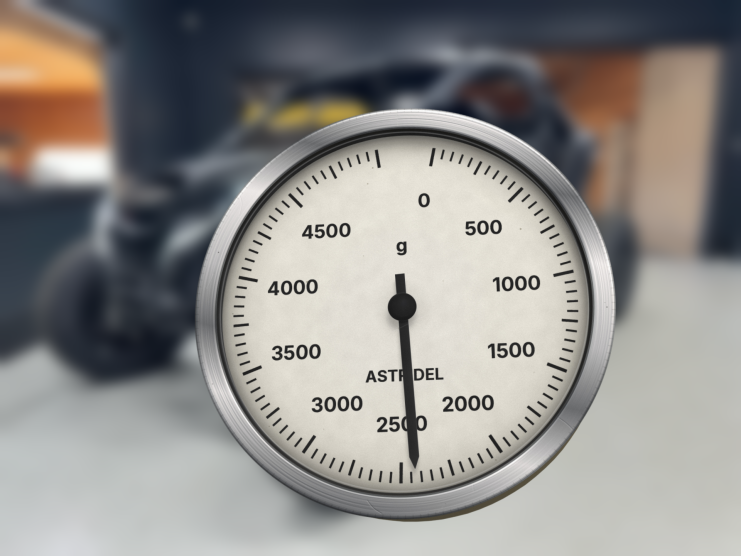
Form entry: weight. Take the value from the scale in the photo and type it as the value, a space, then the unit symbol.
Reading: 2425 g
